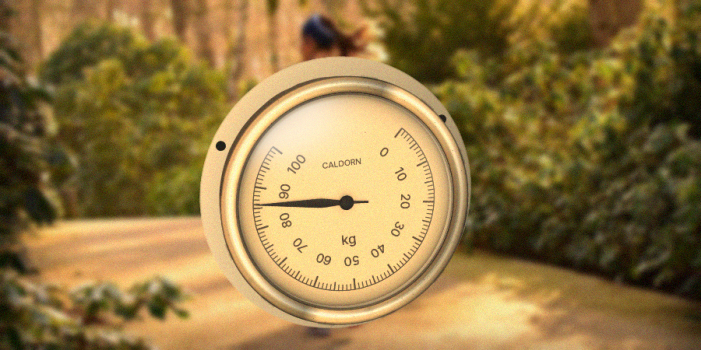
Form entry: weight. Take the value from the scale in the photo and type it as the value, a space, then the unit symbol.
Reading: 86 kg
